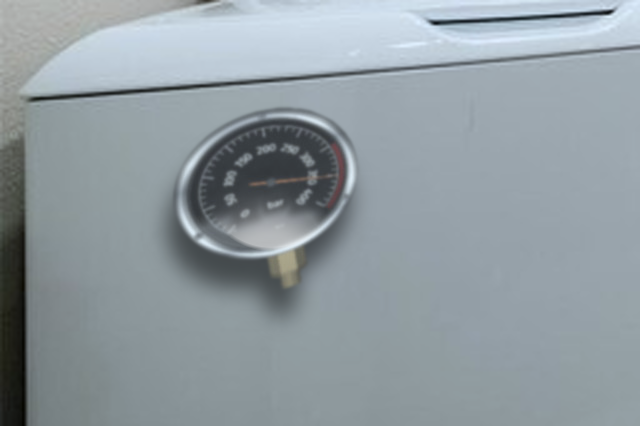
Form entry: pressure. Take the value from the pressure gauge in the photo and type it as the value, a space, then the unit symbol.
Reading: 350 bar
